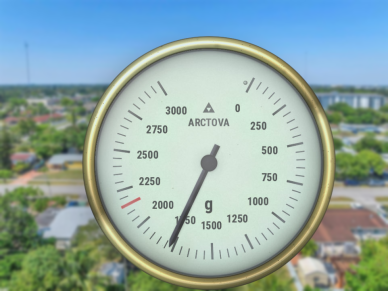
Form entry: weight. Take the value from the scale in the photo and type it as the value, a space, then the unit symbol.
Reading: 1775 g
